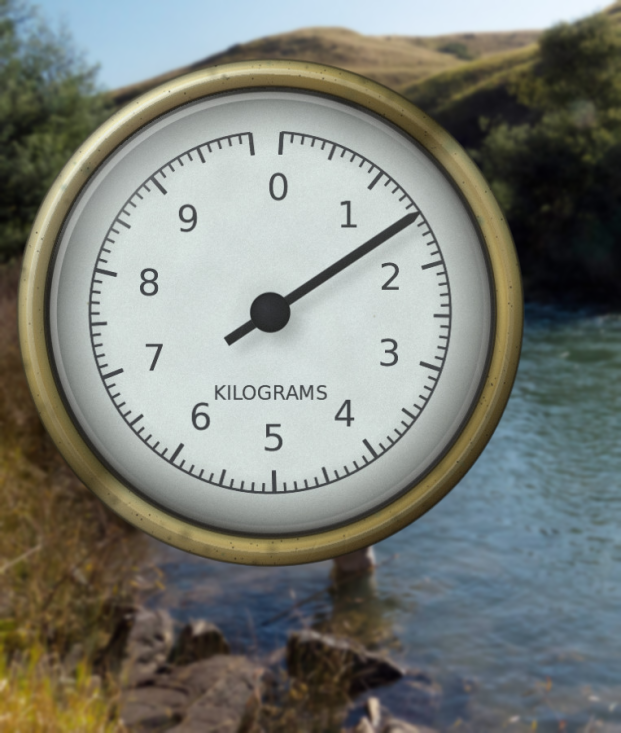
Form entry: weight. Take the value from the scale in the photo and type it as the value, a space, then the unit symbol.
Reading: 1.5 kg
